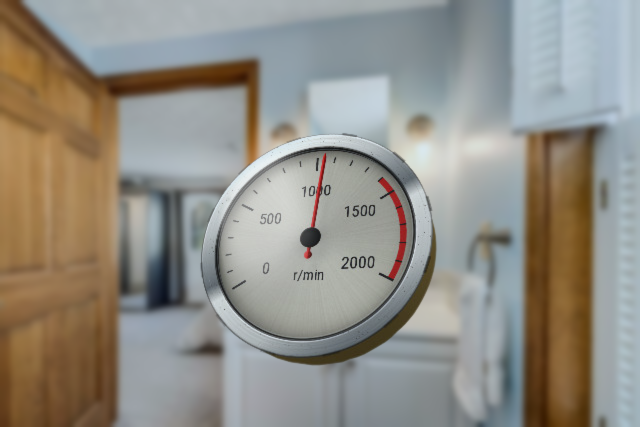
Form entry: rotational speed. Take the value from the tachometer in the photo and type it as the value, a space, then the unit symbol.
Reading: 1050 rpm
